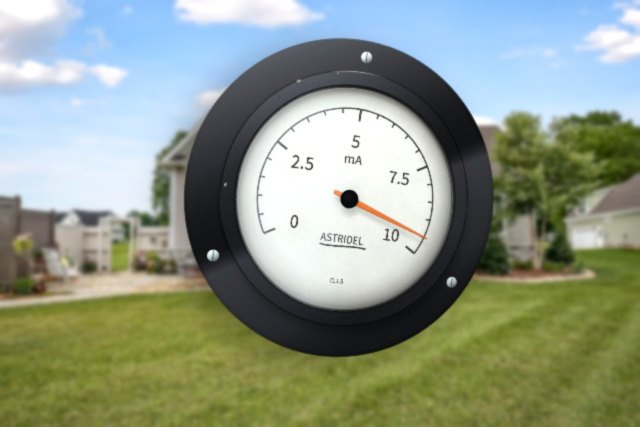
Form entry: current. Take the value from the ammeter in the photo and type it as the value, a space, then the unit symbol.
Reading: 9.5 mA
